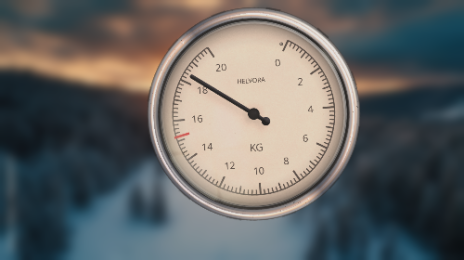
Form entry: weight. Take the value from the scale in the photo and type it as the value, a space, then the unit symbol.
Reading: 18.4 kg
